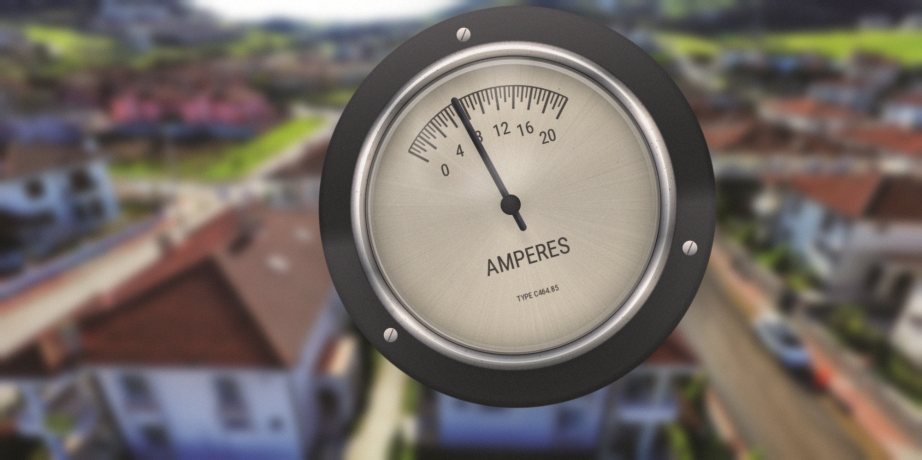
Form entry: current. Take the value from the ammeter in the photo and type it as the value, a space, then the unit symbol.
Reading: 7.5 A
